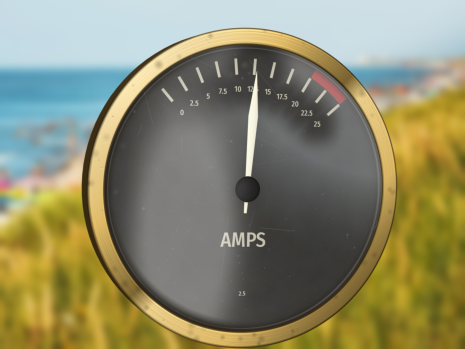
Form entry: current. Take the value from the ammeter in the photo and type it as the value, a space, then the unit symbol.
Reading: 12.5 A
